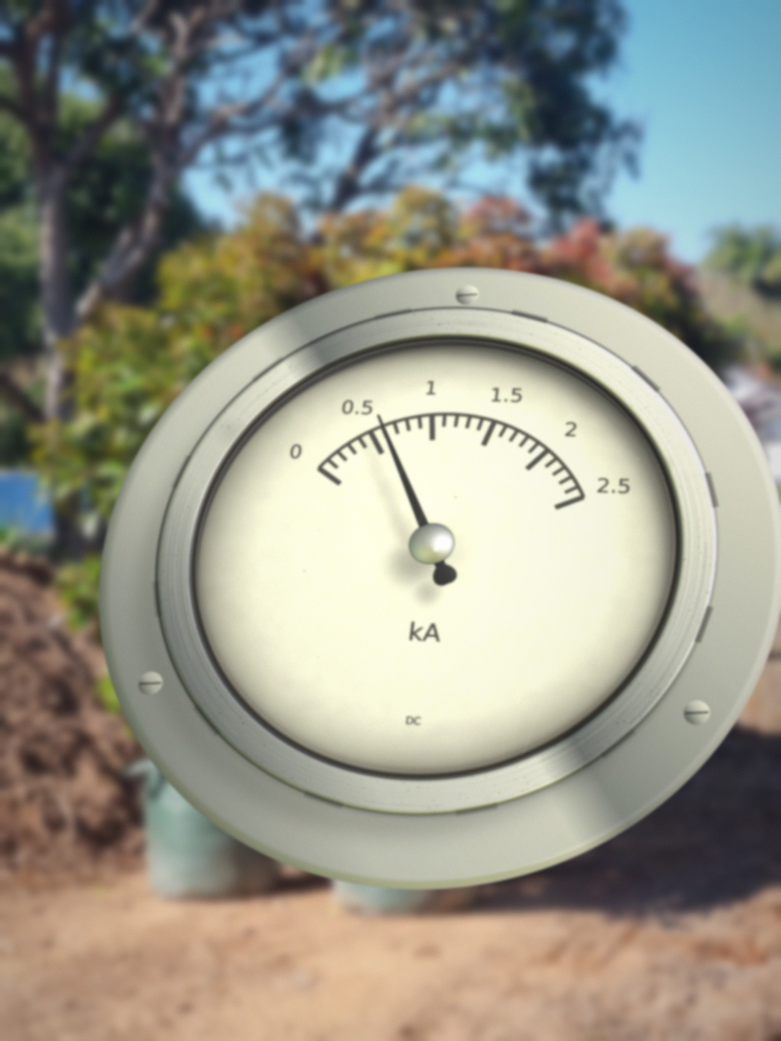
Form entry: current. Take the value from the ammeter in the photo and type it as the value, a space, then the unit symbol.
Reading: 0.6 kA
